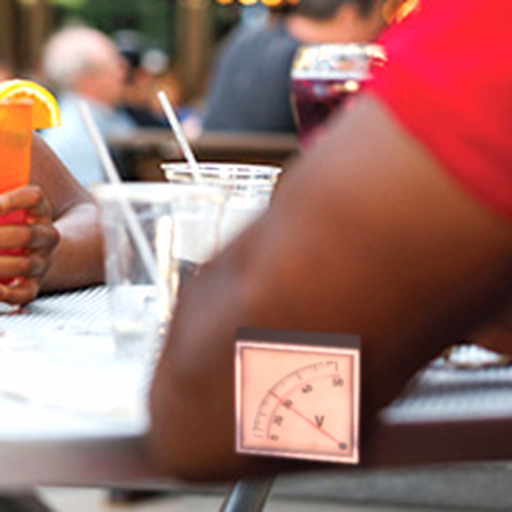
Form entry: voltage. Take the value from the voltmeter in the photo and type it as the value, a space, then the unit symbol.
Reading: 30 V
